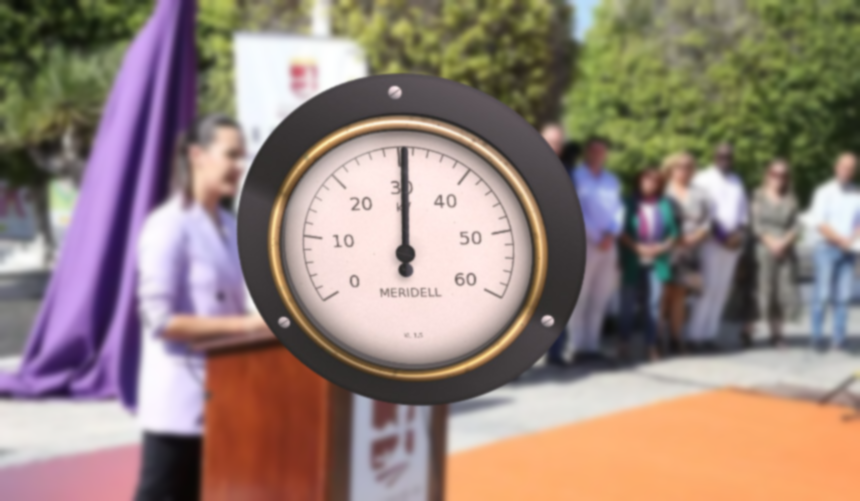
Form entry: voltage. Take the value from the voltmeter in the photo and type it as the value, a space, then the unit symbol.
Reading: 31 kV
